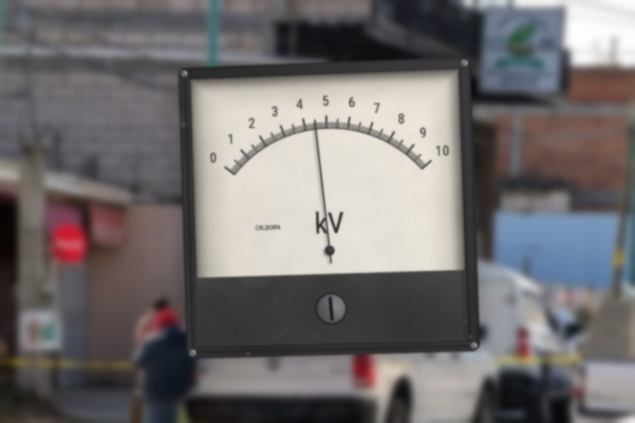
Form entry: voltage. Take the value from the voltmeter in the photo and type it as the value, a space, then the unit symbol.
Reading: 4.5 kV
